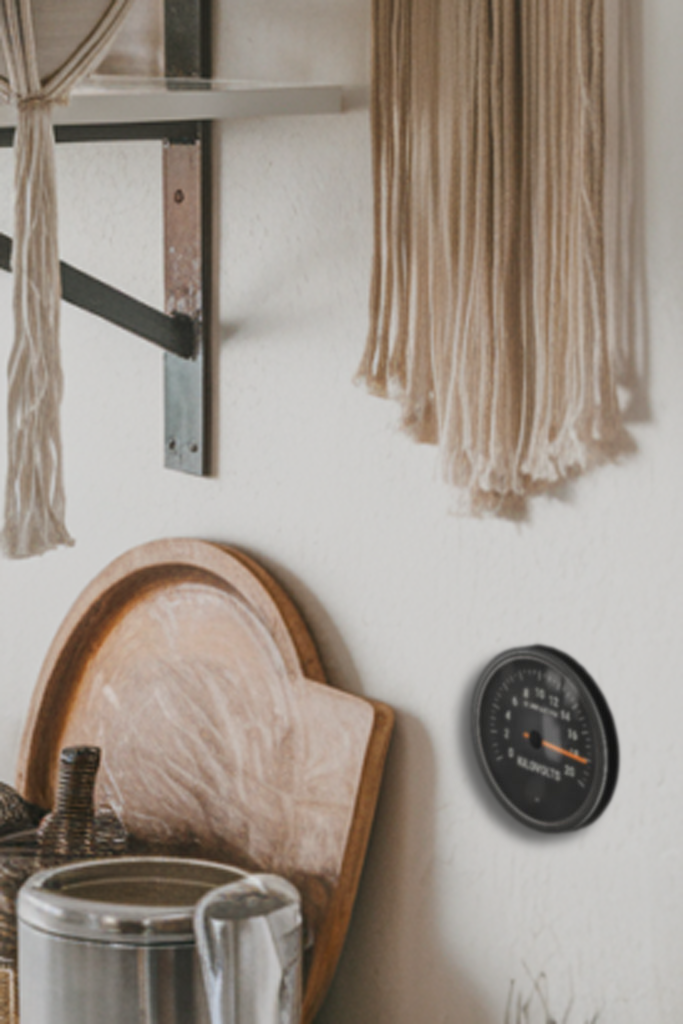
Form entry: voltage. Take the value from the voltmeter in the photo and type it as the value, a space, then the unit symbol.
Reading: 18 kV
